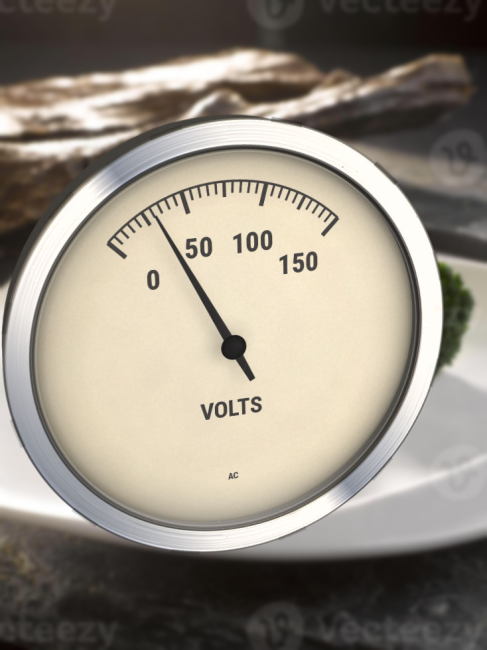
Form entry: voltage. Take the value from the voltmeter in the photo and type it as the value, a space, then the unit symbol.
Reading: 30 V
